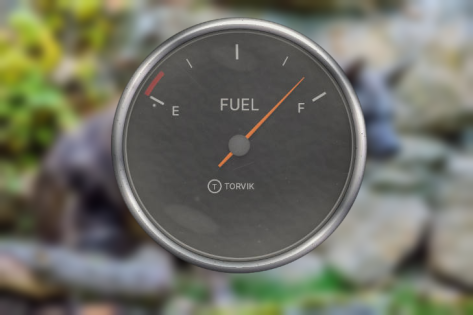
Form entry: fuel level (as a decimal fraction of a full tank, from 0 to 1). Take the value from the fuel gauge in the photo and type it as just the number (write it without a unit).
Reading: 0.875
